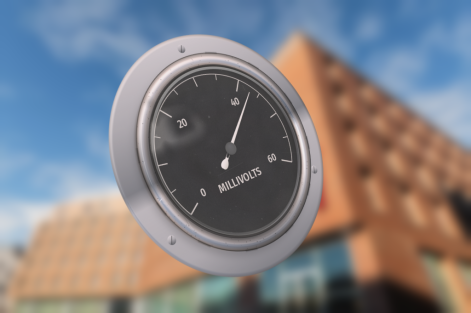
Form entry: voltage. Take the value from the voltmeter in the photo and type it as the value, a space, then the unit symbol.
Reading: 42.5 mV
